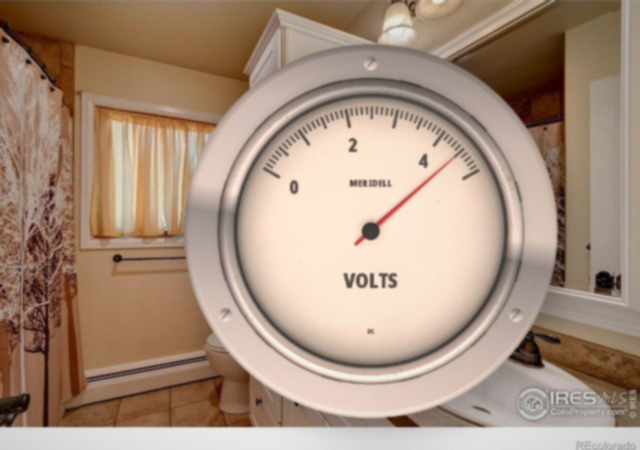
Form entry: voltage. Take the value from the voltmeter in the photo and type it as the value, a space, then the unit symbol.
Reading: 4.5 V
